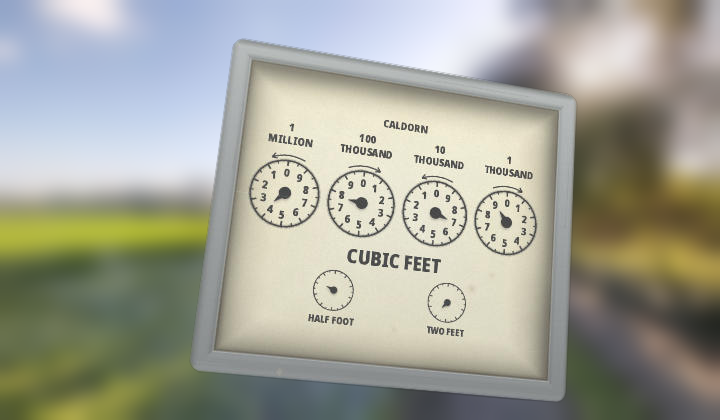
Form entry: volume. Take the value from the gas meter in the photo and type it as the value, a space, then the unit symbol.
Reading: 376900 ft³
